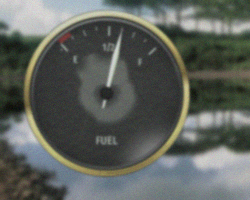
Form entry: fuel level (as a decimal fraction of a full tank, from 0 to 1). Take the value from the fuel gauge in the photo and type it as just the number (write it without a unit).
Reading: 0.625
